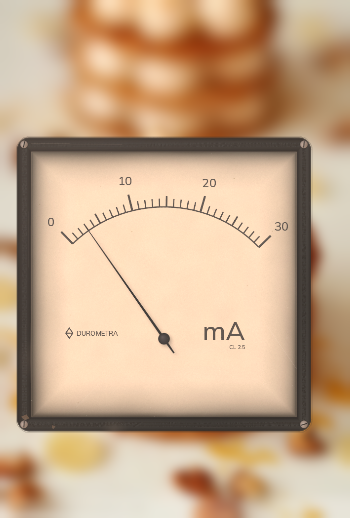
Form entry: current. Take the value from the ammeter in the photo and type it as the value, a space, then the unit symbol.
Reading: 3 mA
